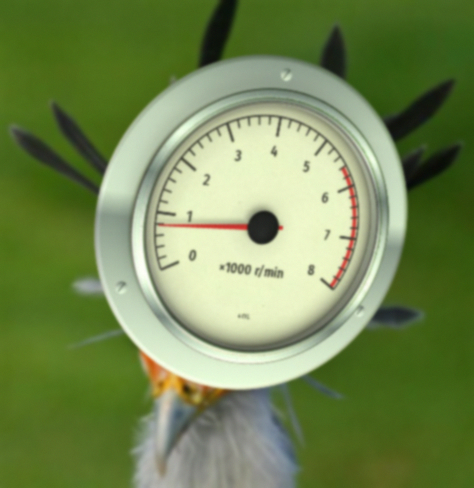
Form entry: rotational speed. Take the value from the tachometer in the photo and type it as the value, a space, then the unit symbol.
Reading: 800 rpm
